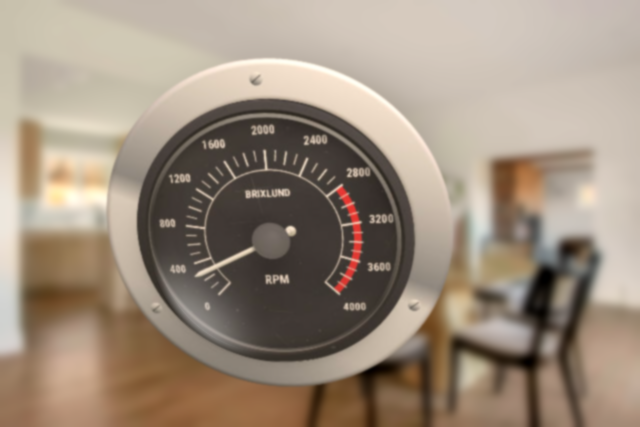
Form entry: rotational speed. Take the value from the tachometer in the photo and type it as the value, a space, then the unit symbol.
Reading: 300 rpm
